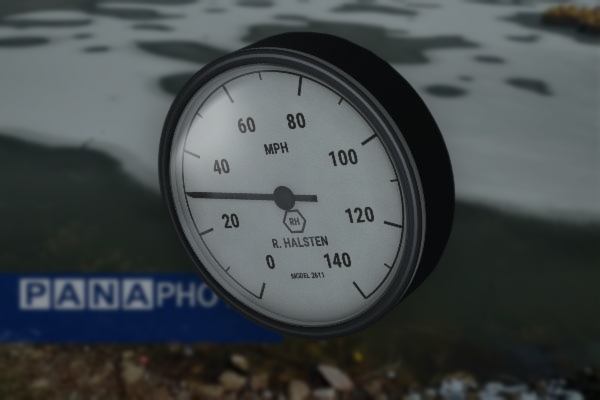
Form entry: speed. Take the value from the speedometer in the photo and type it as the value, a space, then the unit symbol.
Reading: 30 mph
